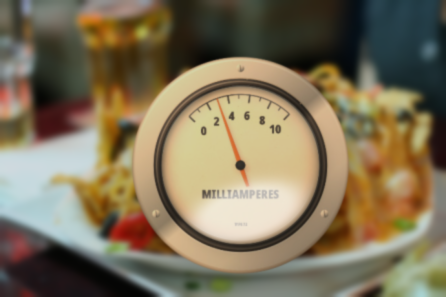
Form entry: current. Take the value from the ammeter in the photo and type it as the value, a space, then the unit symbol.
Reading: 3 mA
